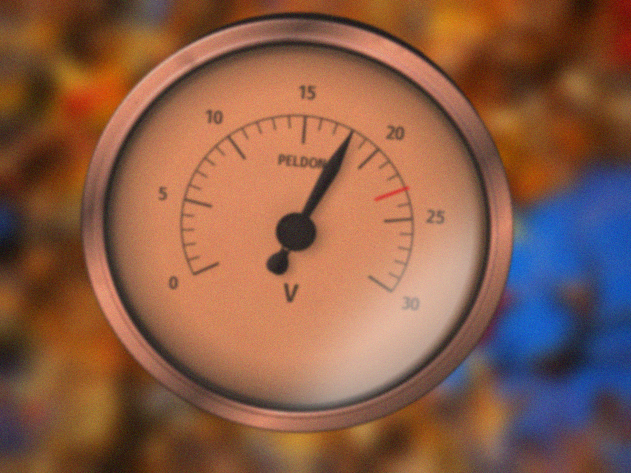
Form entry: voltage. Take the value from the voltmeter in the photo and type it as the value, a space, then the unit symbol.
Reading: 18 V
